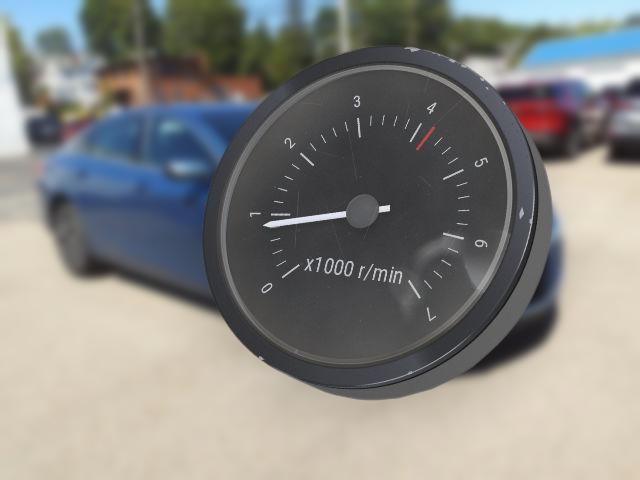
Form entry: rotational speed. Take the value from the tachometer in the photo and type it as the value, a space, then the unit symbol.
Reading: 800 rpm
